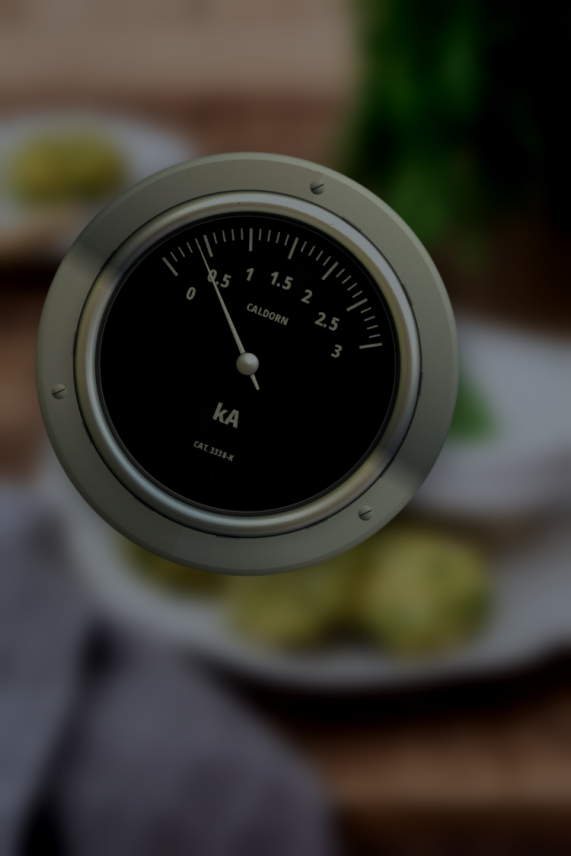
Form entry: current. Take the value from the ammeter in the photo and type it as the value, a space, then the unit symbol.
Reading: 0.4 kA
